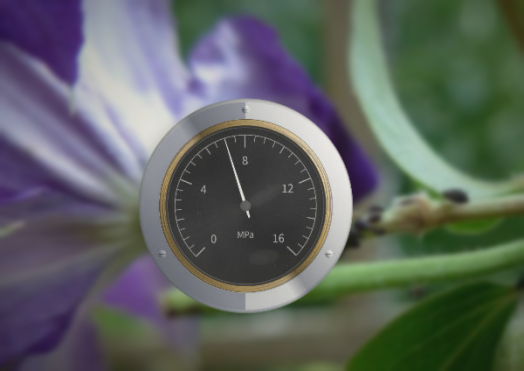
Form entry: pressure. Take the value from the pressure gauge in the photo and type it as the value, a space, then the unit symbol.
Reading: 7 MPa
